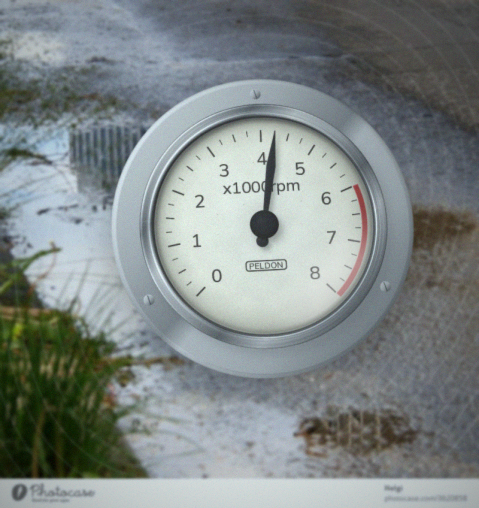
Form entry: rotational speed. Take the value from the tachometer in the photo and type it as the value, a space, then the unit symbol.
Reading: 4250 rpm
